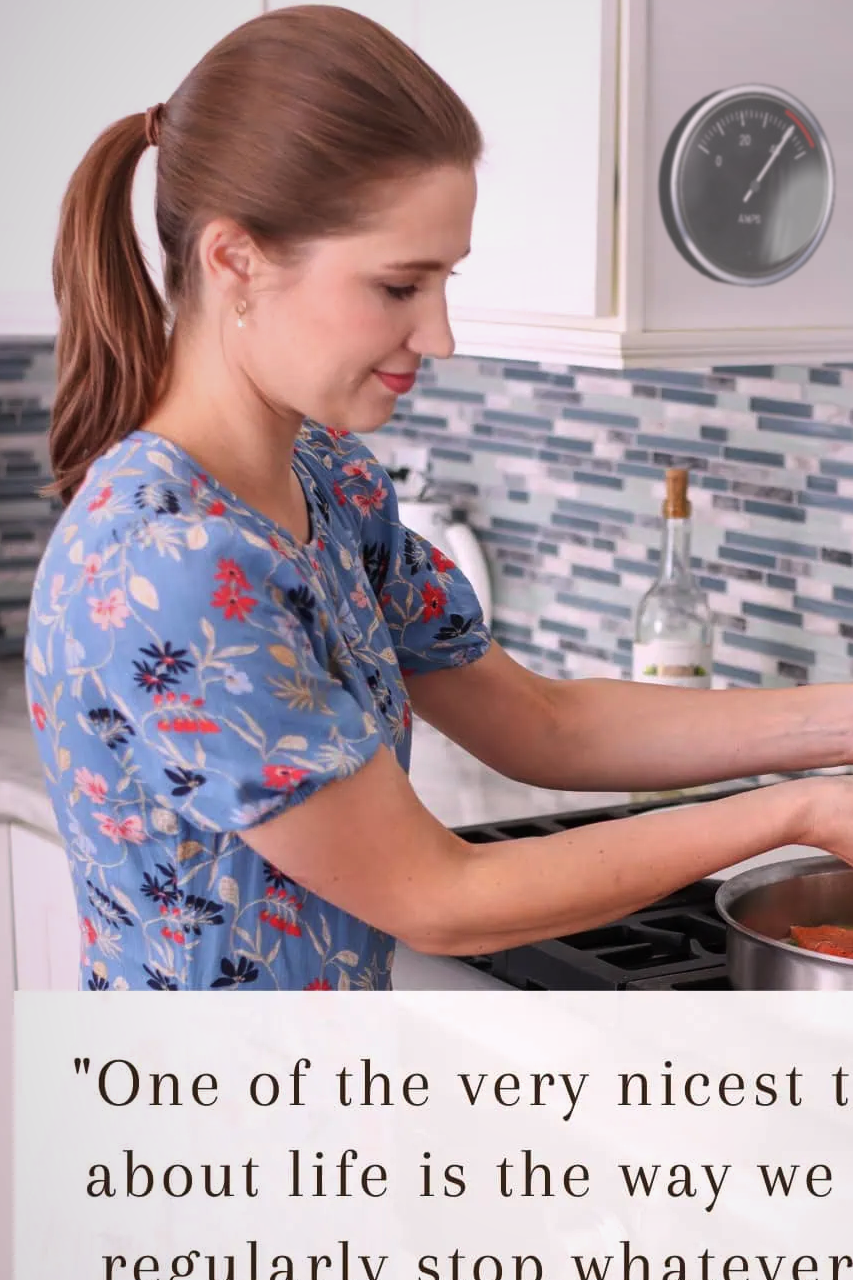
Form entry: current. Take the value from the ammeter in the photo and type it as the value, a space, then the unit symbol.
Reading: 40 A
